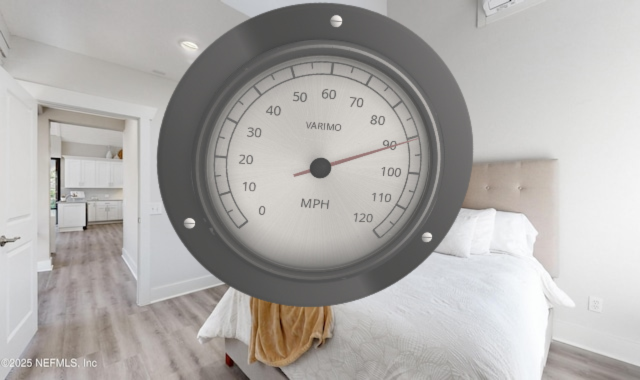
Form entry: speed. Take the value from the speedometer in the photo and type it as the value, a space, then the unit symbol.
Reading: 90 mph
